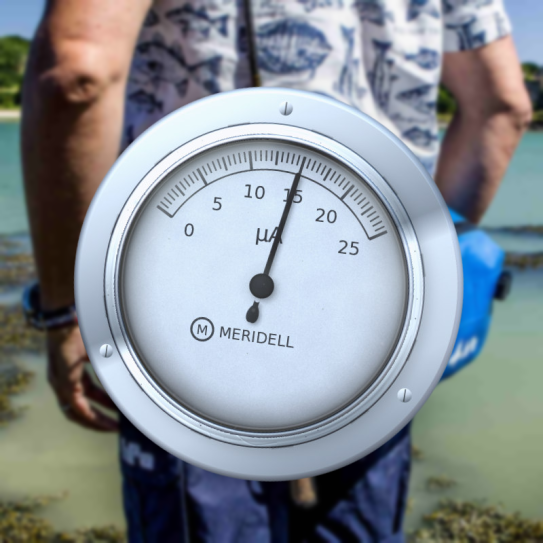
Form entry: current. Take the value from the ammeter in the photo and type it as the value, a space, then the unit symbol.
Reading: 15 µA
